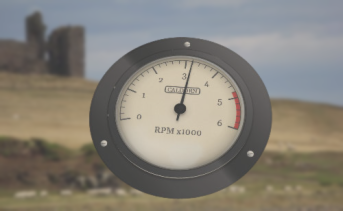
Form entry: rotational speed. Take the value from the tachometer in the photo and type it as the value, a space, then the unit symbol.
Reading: 3200 rpm
